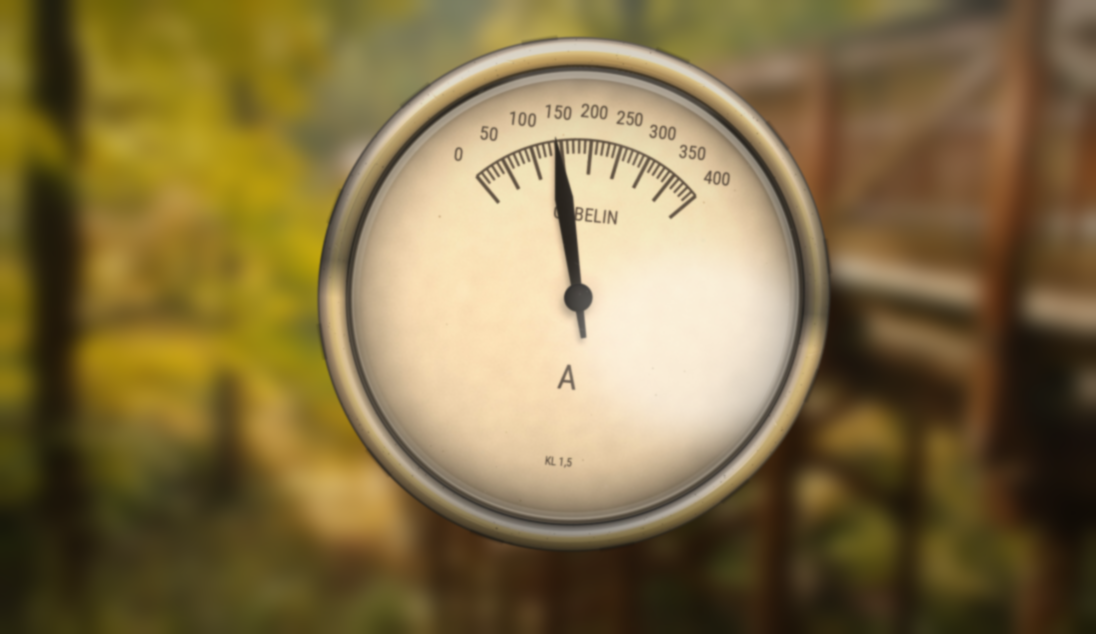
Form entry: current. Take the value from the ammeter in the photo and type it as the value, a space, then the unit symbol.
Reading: 140 A
